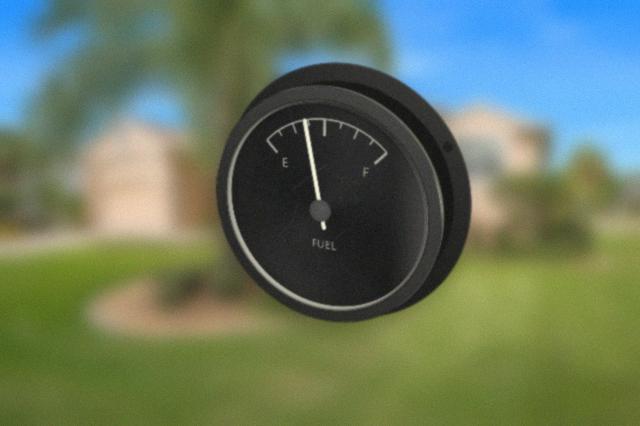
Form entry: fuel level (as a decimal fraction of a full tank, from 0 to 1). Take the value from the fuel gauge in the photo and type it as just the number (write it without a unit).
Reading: 0.375
